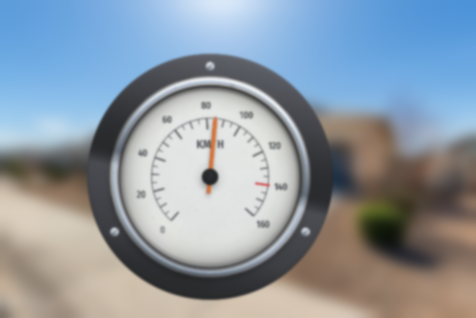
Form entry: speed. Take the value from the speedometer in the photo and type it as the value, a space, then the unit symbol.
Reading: 85 km/h
